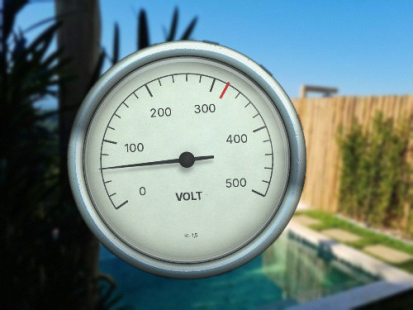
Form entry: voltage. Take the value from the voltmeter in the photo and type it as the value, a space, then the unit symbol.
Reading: 60 V
